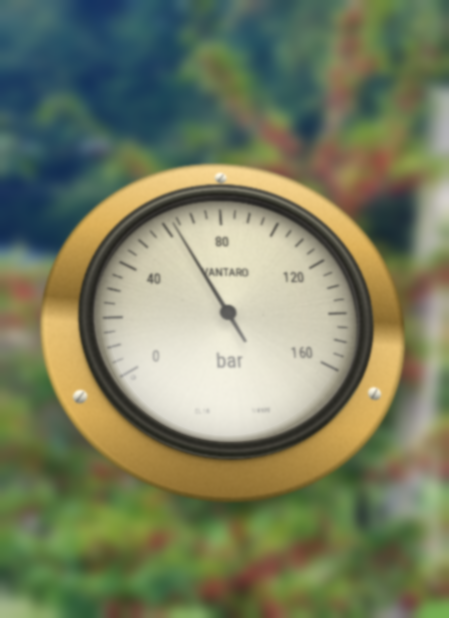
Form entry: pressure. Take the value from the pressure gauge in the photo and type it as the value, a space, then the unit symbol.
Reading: 62.5 bar
